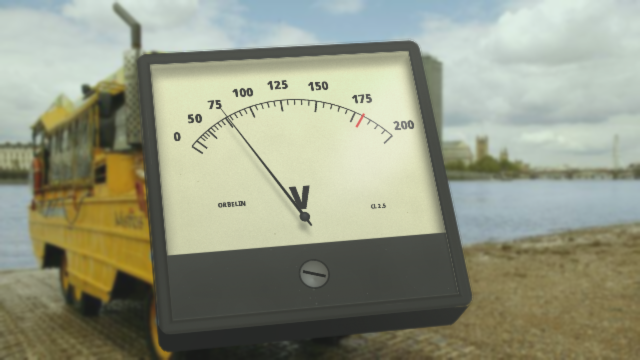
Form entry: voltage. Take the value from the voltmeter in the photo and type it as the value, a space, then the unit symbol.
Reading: 75 V
